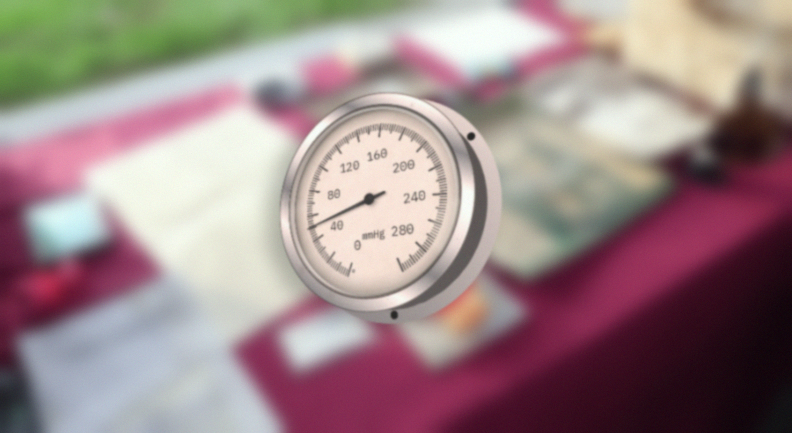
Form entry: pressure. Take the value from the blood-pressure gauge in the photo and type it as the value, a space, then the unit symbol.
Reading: 50 mmHg
